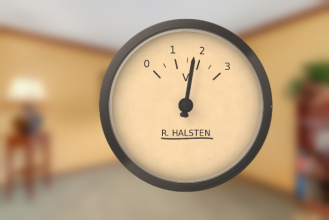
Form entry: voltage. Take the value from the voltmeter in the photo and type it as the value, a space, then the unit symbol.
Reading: 1.75 V
